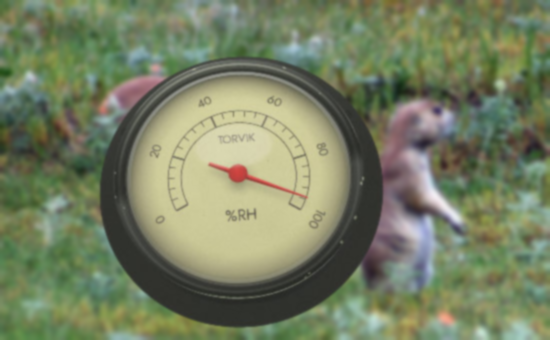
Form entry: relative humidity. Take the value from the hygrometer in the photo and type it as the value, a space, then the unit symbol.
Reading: 96 %
